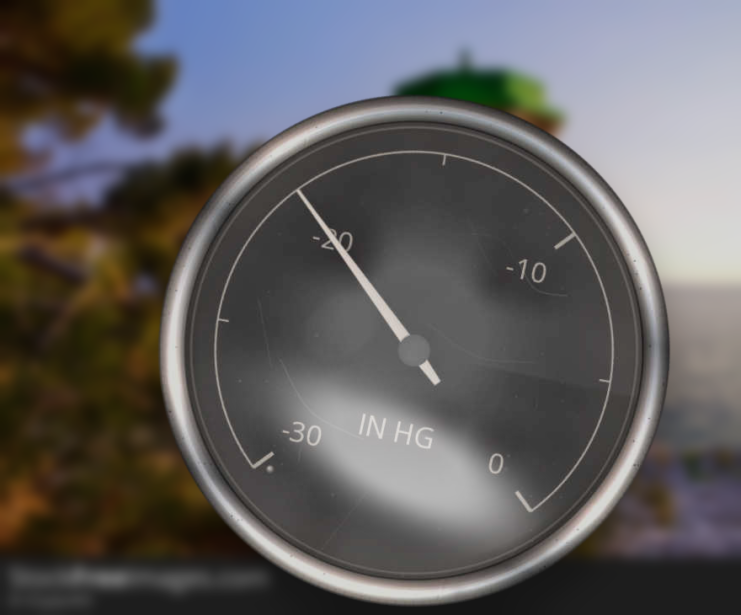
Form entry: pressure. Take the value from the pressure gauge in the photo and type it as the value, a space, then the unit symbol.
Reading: -20 inHg
